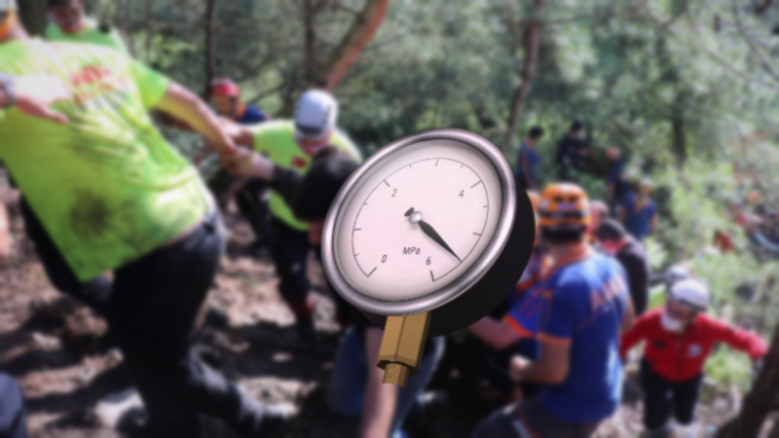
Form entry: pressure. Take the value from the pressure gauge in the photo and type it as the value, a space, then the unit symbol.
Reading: 5.5 MPa
